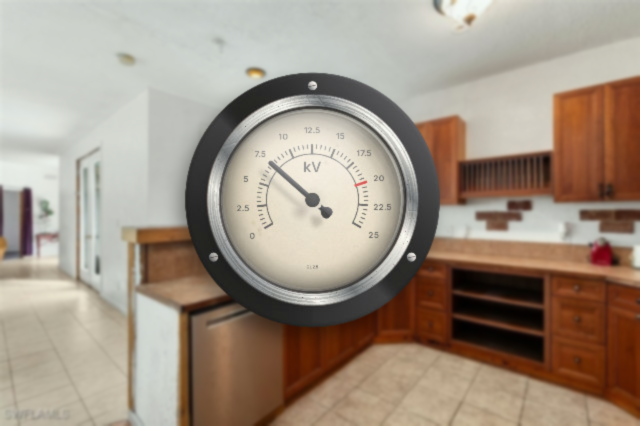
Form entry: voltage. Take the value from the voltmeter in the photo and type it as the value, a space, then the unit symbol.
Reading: 7.5 kV
